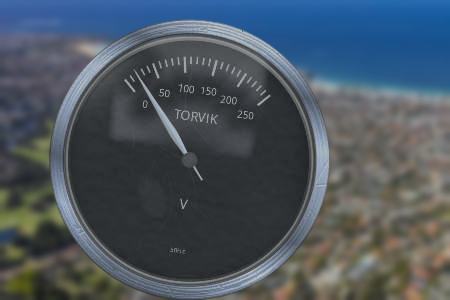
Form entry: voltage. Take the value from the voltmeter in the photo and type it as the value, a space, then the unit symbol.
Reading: 20 V
